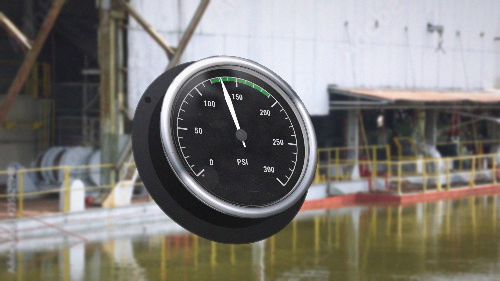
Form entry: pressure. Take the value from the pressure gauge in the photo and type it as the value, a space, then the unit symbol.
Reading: 130 psi
